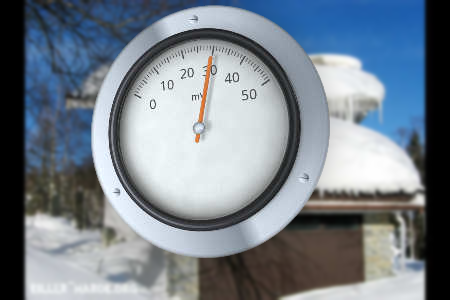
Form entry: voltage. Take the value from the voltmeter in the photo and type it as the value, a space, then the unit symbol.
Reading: 30 mV
